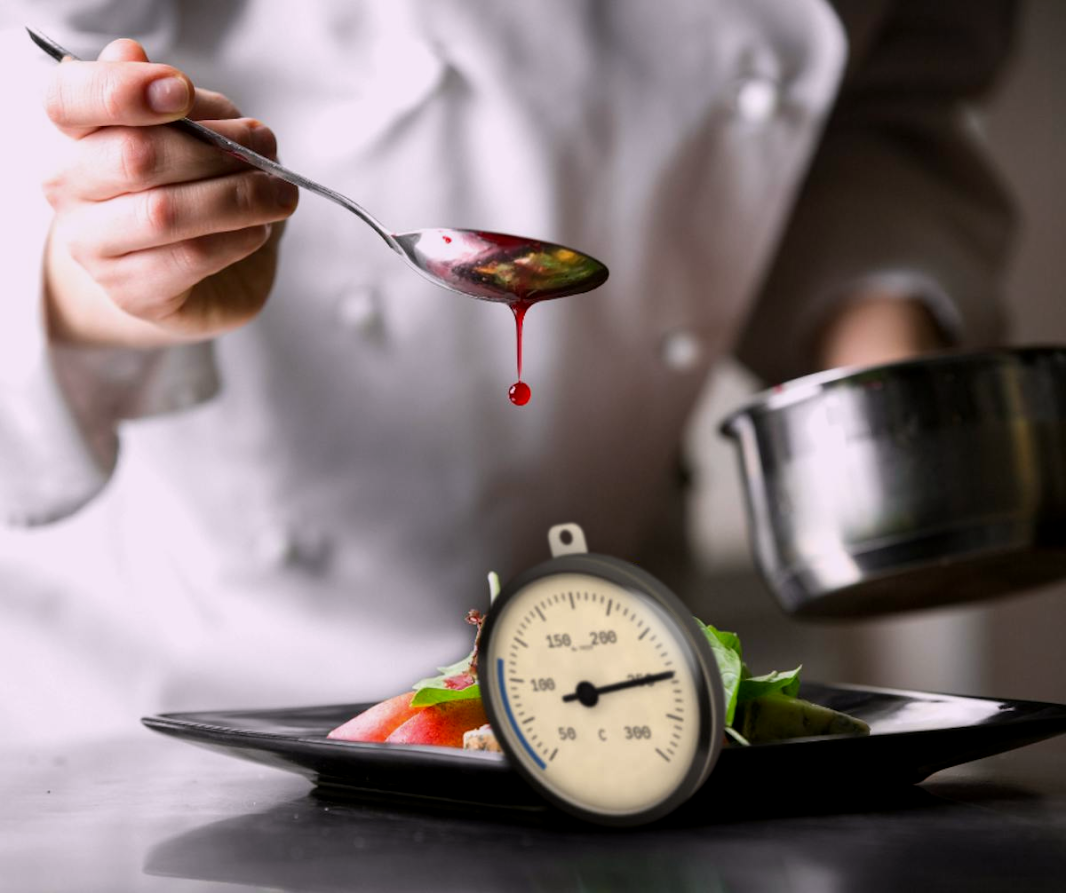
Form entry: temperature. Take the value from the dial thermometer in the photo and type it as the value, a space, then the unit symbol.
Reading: 250 °C
